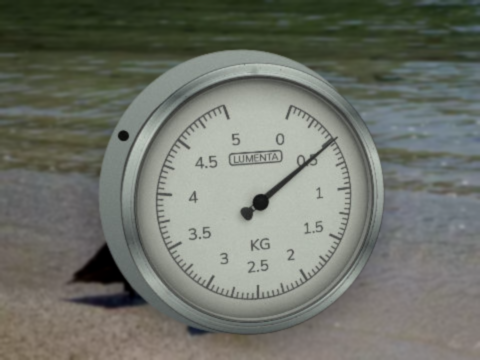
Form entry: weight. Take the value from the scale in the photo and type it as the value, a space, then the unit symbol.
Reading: 0.5 kg
